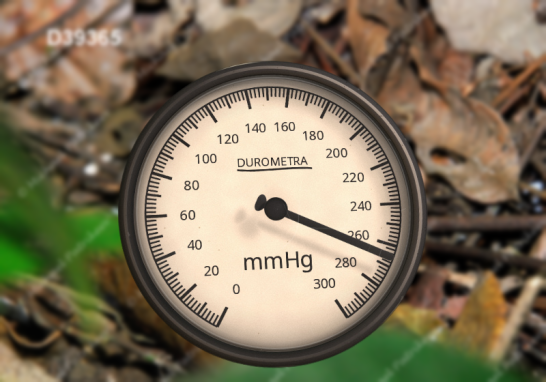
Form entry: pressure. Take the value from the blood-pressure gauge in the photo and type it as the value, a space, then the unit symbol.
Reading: 266 mmHg
